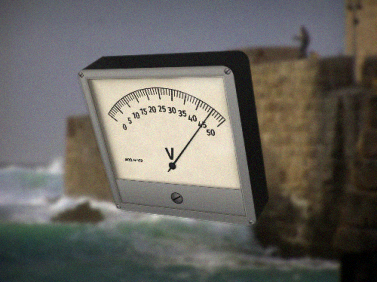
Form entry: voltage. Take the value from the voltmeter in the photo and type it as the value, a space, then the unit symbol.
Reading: 45 V
